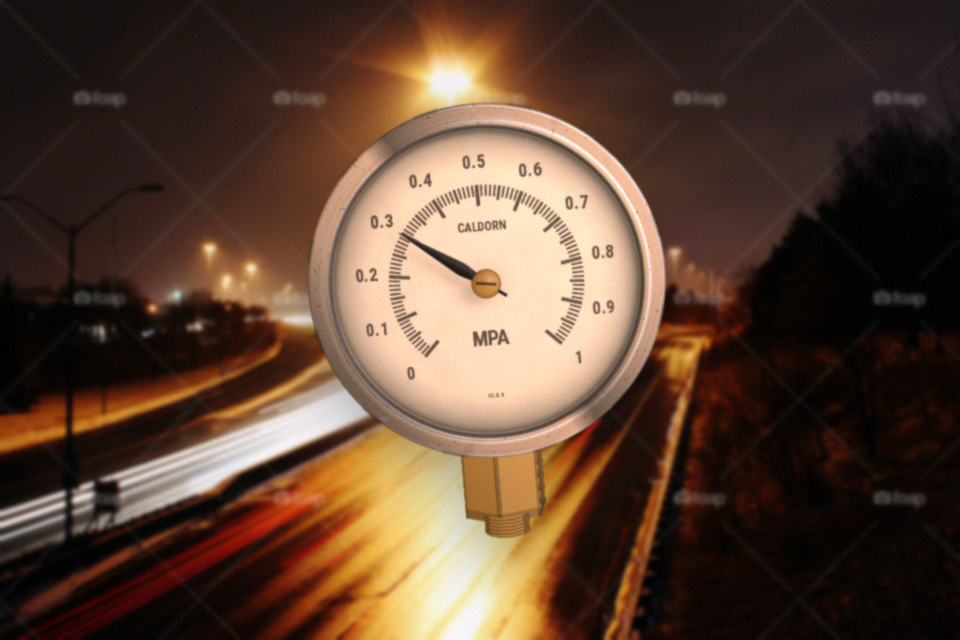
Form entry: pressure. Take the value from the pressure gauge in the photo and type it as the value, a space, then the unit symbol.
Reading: 0.3 MPa
